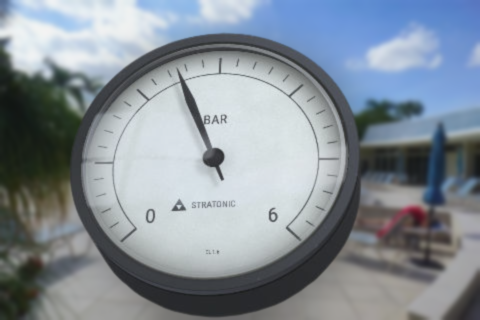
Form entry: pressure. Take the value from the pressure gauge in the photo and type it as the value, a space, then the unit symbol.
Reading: 2.5 bar
